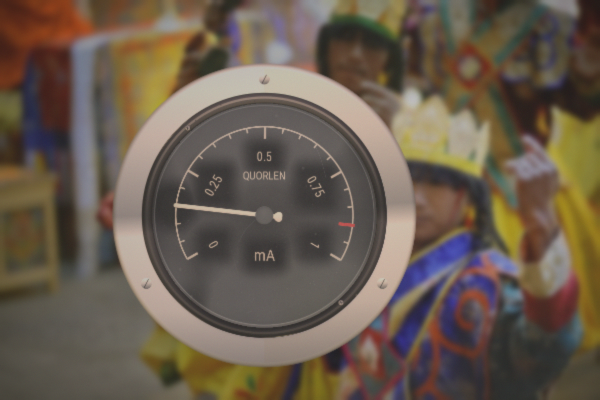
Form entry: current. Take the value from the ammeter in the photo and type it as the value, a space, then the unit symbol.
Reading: 0.15 mA
